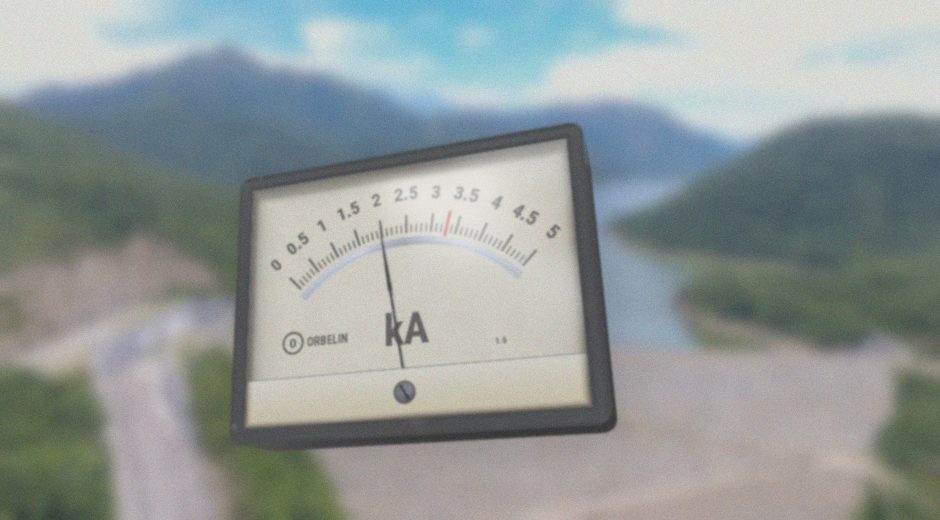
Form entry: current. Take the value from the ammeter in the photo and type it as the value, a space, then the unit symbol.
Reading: 2 kA
